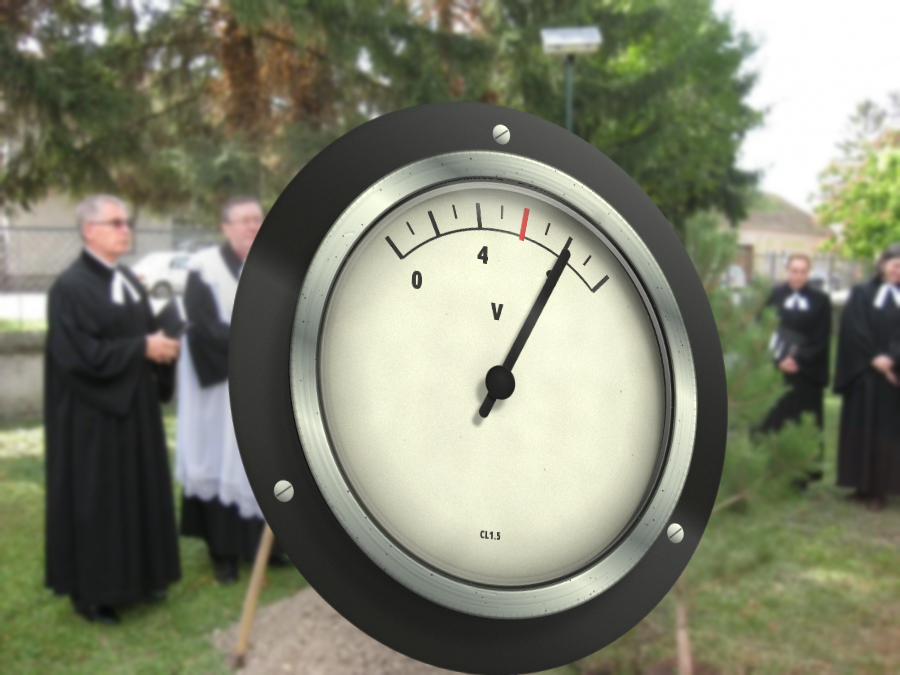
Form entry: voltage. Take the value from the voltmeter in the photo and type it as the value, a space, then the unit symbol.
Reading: 8 V
